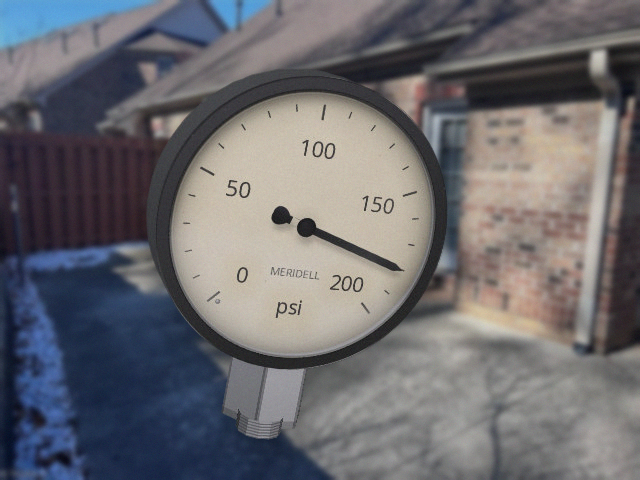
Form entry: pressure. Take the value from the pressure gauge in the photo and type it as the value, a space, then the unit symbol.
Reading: 180 psi
